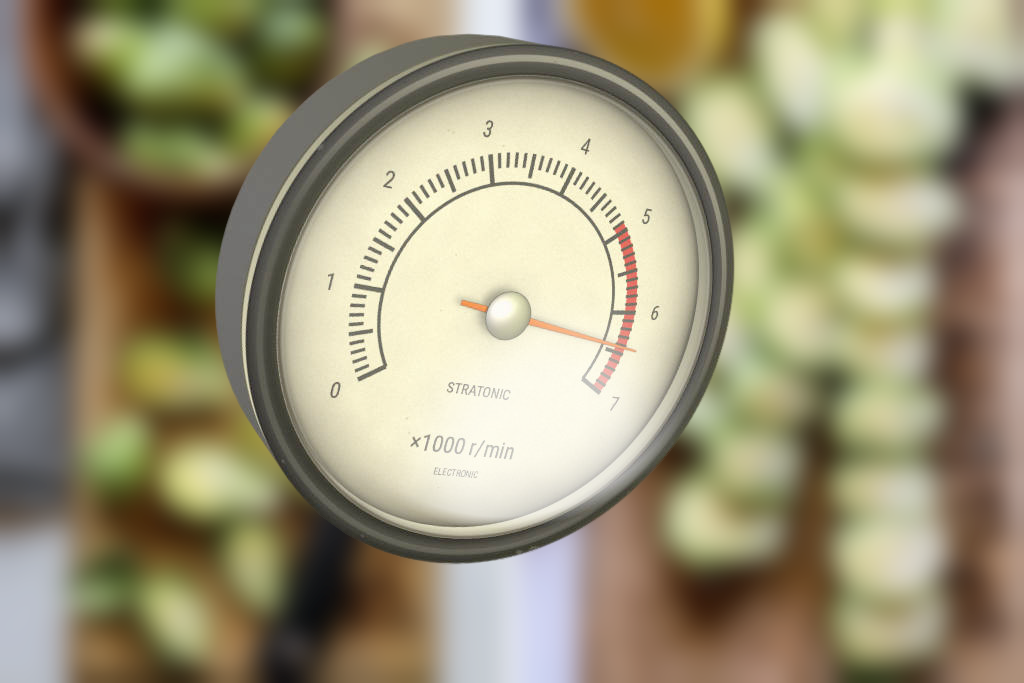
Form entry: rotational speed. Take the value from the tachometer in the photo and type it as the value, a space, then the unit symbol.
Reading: 6400 rpm
